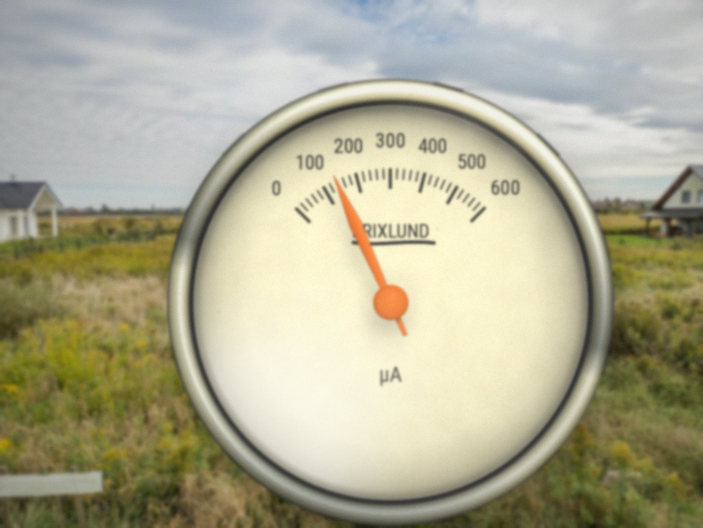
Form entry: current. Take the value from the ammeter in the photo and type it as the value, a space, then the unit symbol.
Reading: 140 µA
